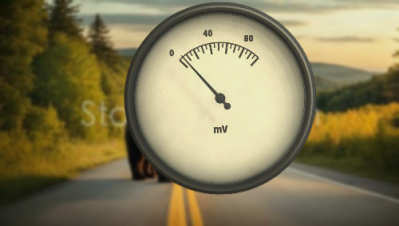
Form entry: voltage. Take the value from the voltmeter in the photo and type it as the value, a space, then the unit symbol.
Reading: 5 mV
